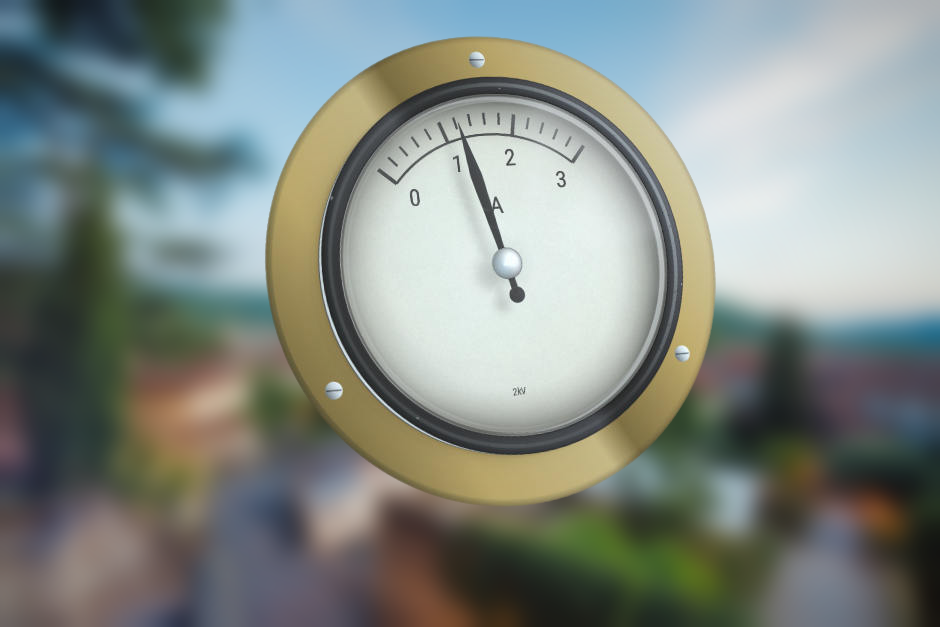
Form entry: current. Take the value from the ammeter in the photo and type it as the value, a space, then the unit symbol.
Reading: 1.2 A
